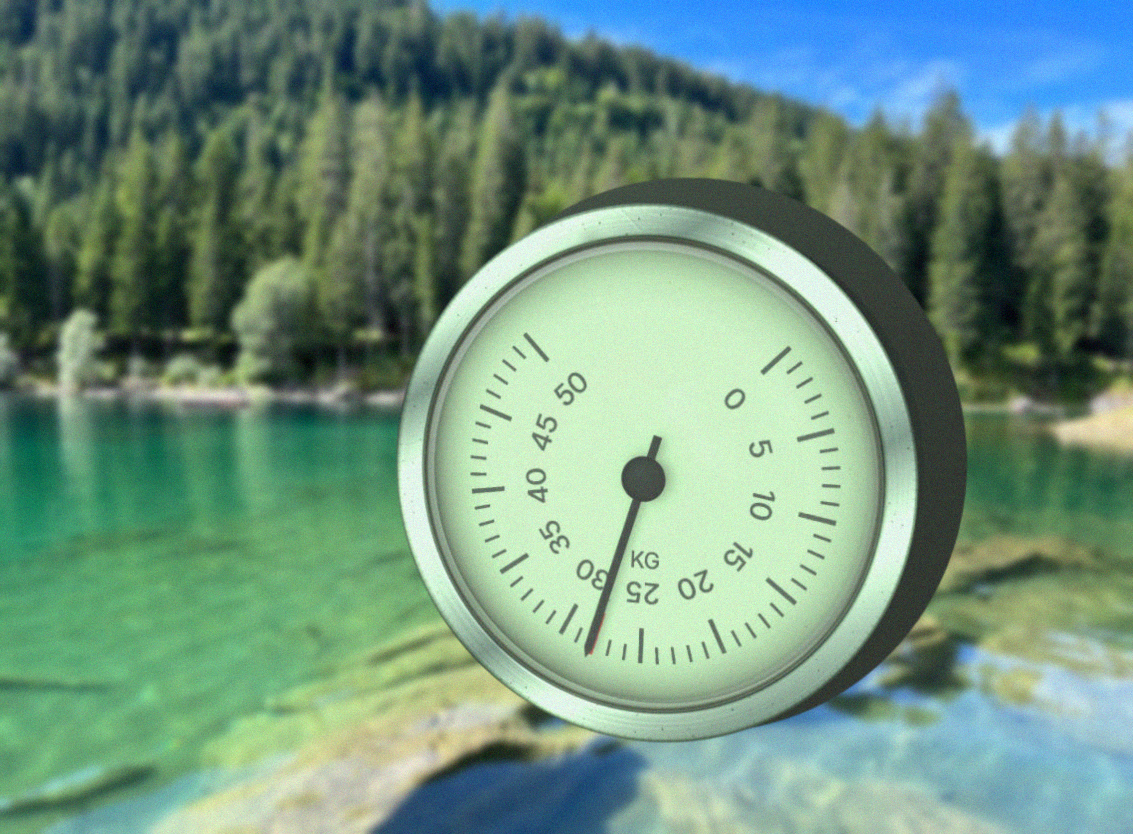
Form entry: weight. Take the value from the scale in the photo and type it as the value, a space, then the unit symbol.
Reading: 28 kg
